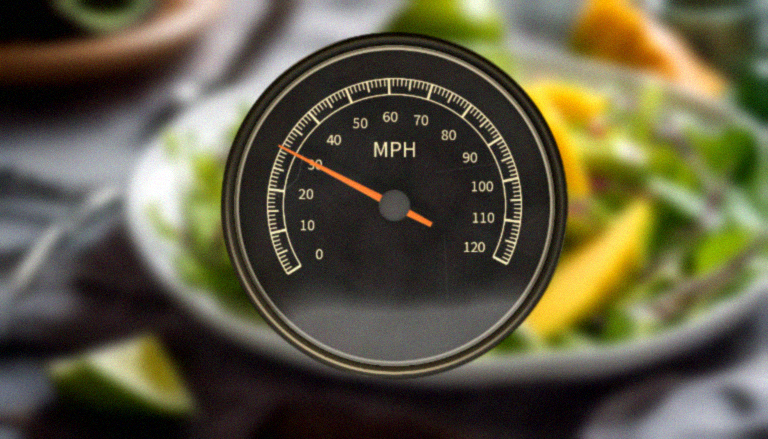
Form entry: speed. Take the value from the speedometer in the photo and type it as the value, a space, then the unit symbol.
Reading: 30 mph
